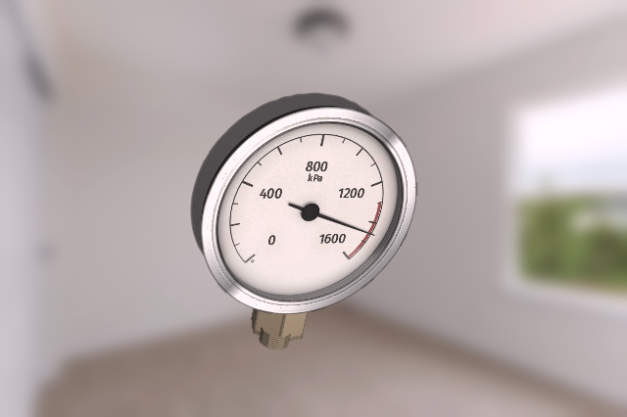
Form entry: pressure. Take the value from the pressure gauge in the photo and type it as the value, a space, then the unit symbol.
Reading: 1450 kPa
